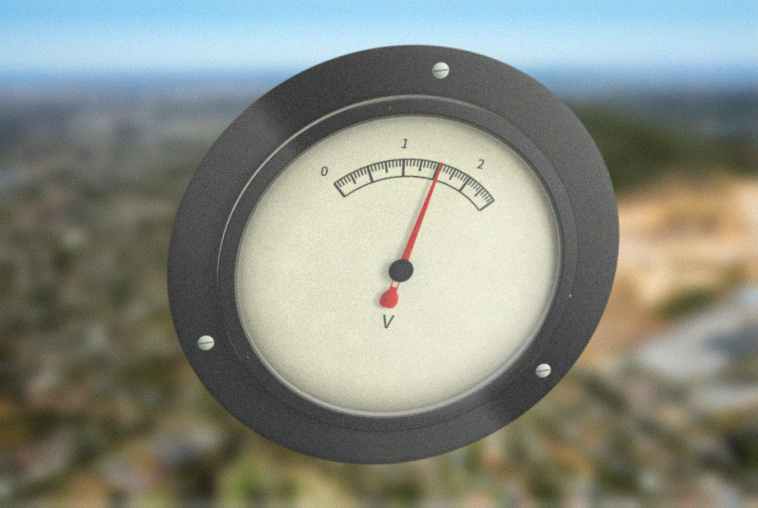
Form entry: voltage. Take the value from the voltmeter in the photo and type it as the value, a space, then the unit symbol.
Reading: 1.5 V
